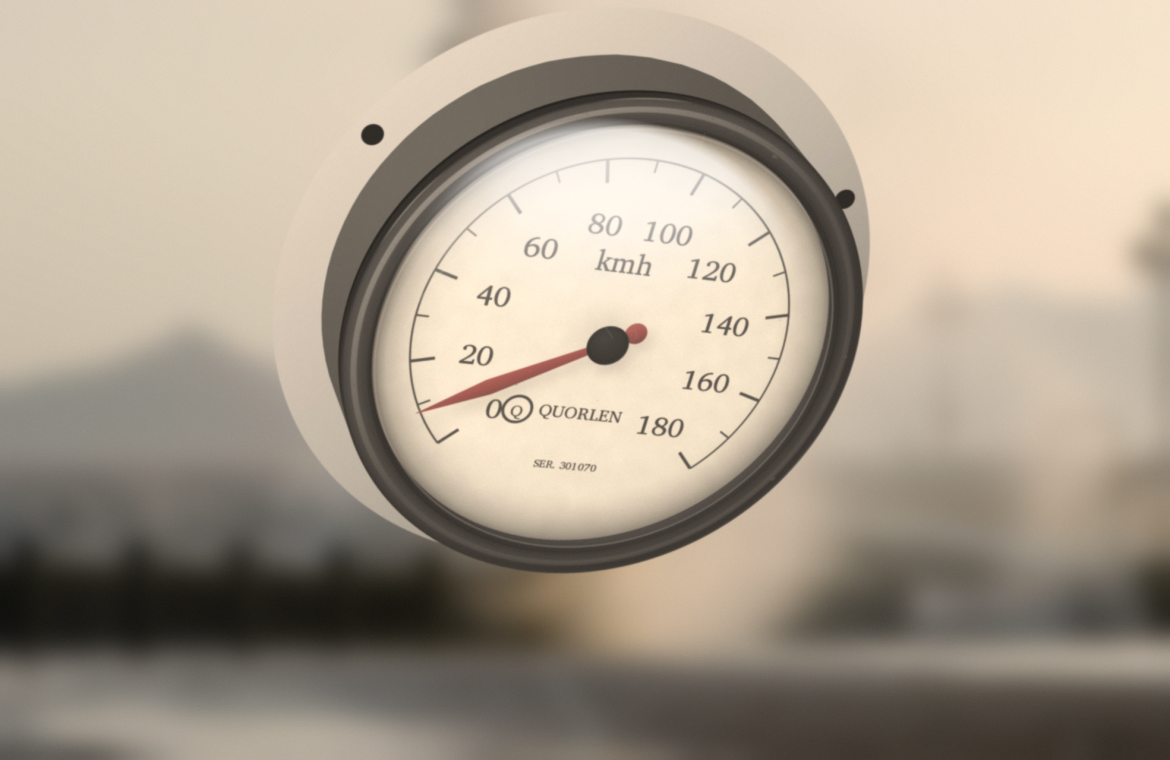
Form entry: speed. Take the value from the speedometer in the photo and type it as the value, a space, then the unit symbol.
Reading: 10 km/h
